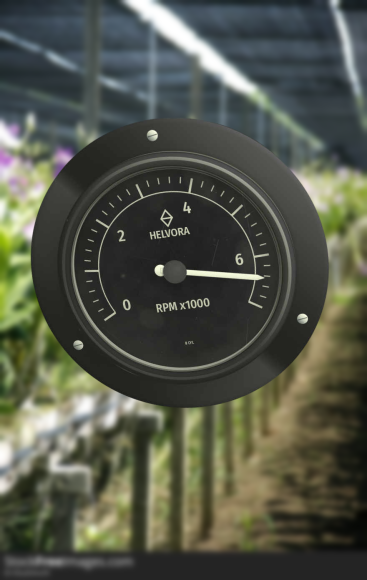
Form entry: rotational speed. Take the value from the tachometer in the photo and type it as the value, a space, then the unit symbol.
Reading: 6400 rpm
